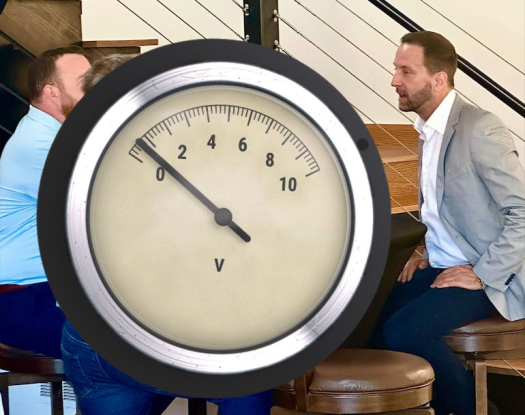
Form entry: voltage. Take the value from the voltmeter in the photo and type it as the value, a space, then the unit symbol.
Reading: 0.6 V
